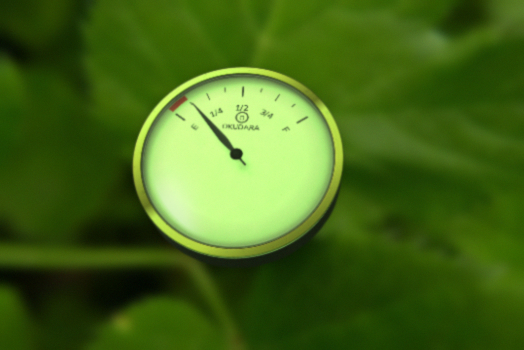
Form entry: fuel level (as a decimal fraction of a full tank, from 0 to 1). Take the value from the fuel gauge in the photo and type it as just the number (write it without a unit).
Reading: 0.125
